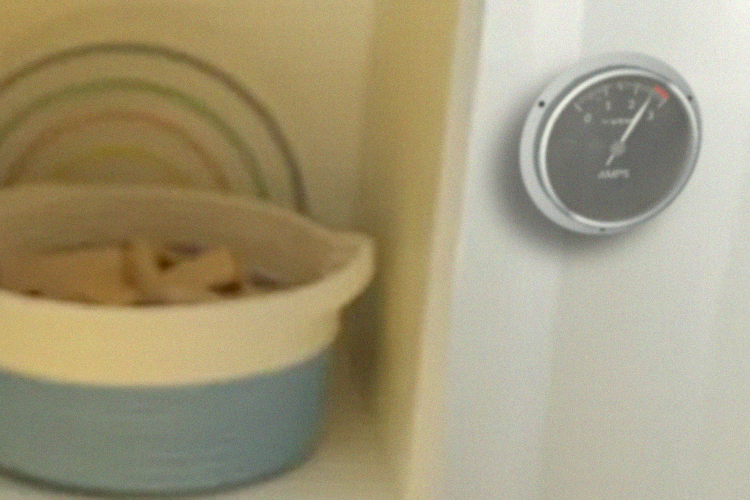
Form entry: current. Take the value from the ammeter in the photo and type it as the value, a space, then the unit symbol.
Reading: 2.5 A
